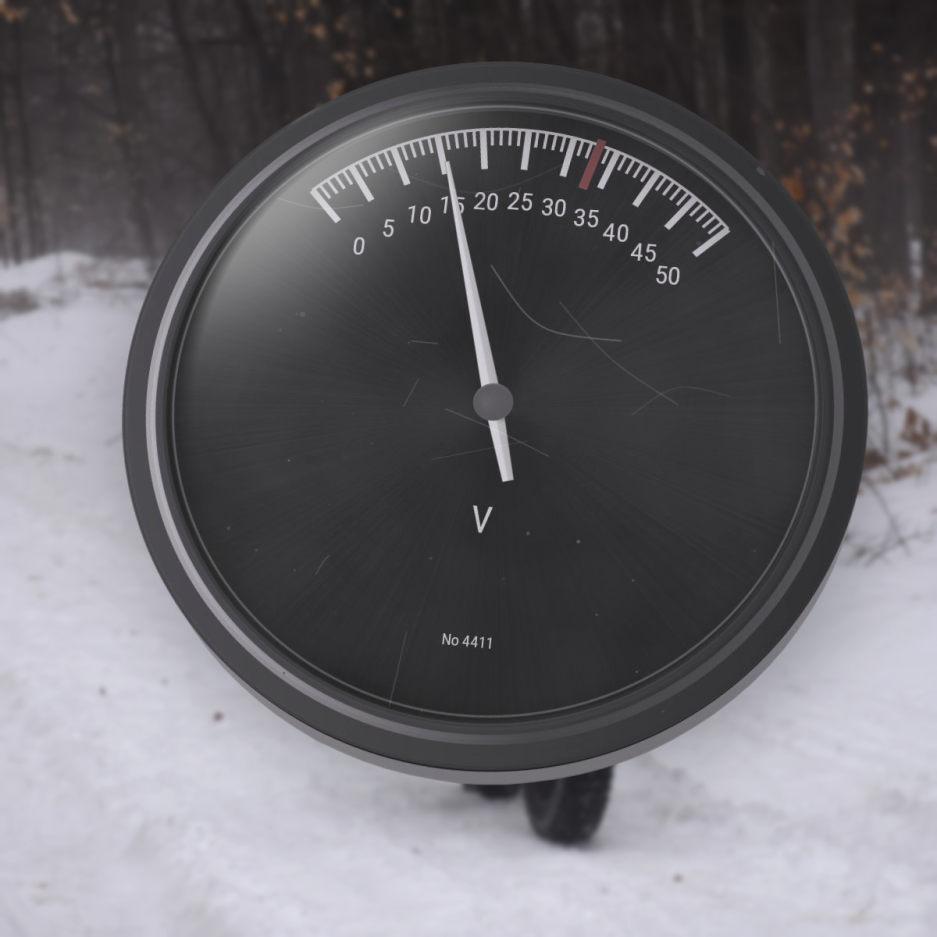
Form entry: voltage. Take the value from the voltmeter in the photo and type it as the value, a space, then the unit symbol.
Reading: 15.5 V
